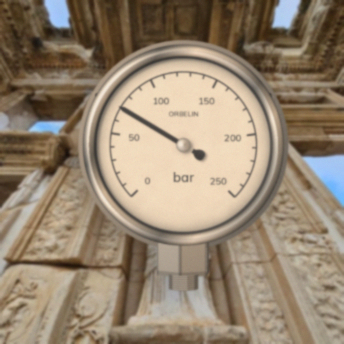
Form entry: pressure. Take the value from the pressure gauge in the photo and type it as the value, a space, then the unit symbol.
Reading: 70 bar
